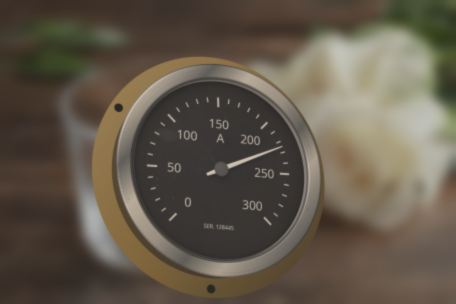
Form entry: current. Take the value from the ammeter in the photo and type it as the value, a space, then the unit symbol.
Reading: 225 A
